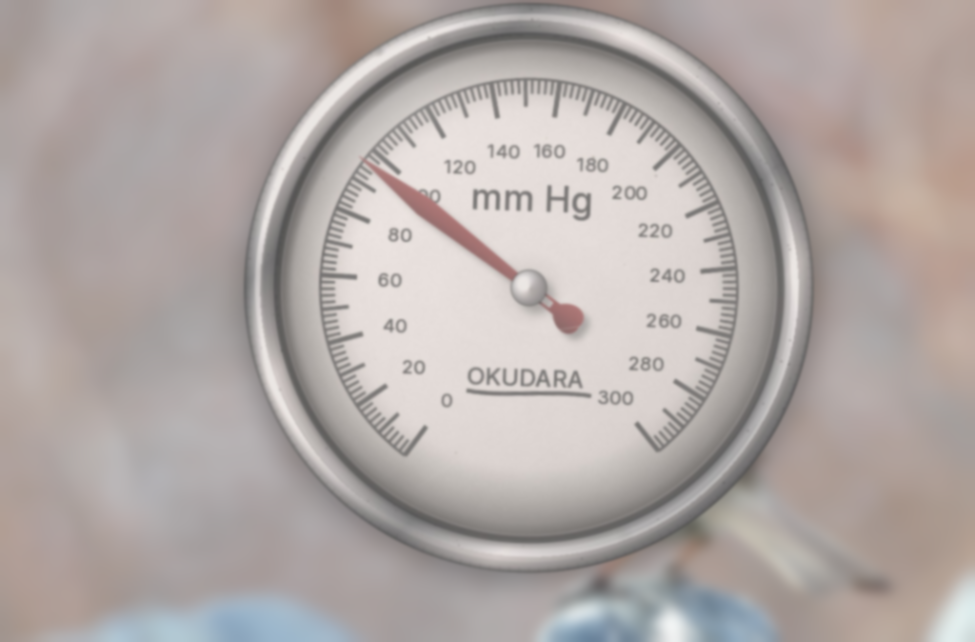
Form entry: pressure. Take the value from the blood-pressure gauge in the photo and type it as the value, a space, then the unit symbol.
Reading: 96 mmHg
